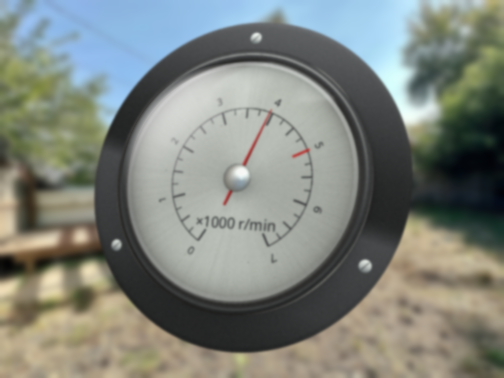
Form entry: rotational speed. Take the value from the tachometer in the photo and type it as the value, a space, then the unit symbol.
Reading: 4000 rpm
